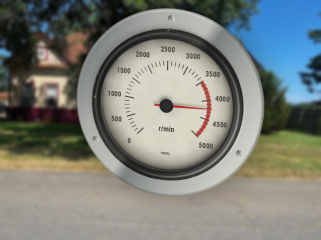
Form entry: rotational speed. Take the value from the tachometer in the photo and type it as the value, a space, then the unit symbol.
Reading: 4200 rpm
